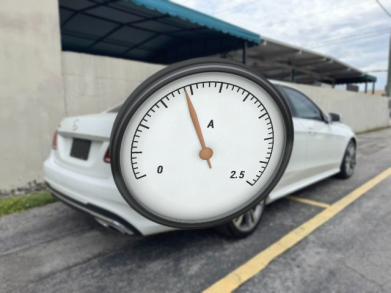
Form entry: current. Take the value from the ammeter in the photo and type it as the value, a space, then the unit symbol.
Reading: 0.95 A
